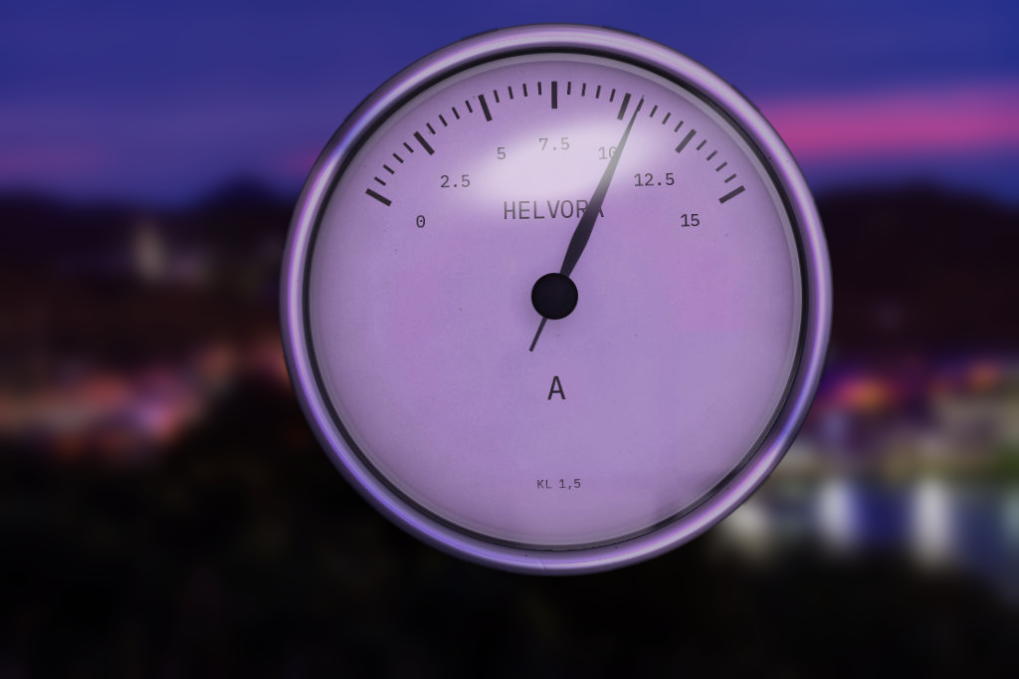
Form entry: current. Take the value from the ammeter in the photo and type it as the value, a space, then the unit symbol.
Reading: 10.5 A
